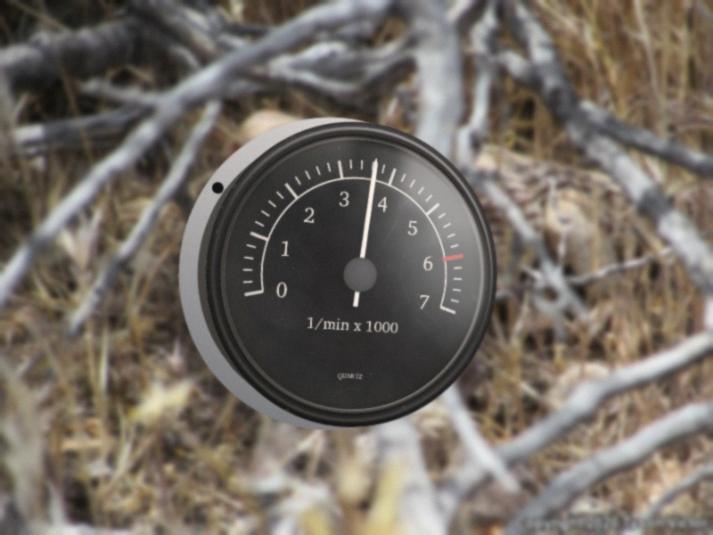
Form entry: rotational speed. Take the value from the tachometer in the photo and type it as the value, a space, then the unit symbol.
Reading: 3600 rpm
